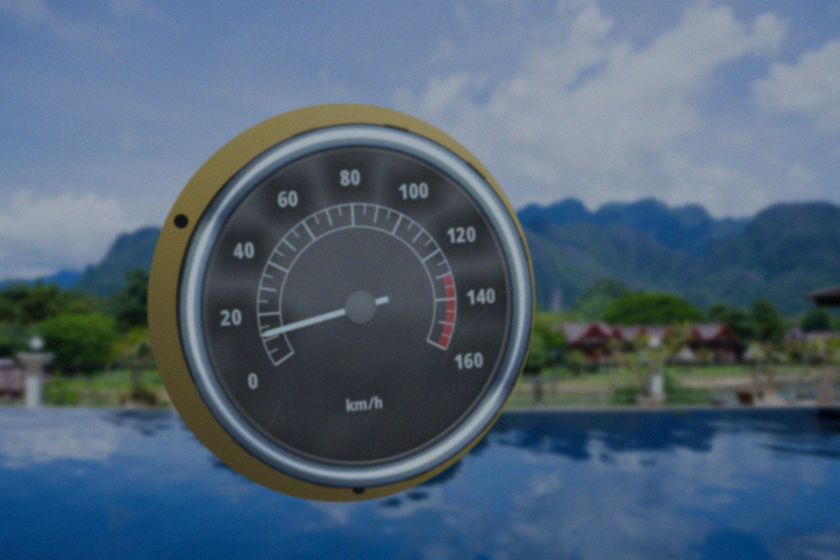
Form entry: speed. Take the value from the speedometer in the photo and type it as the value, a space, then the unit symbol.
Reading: 12.5 km/h
